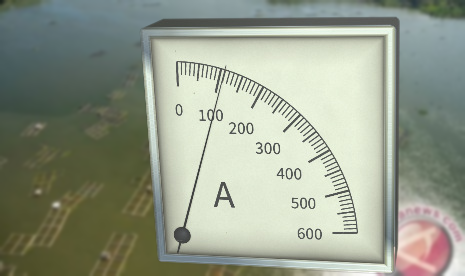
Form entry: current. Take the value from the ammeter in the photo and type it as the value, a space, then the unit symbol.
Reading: 110 A
